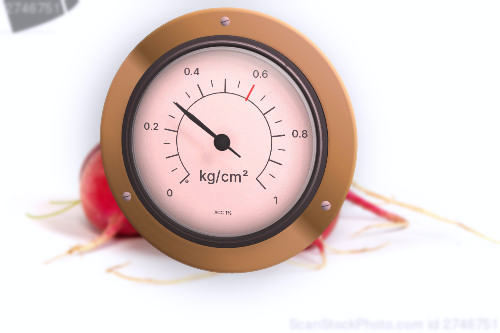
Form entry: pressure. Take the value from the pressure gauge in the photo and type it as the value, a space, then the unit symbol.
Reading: 0.3 kg/cm²
